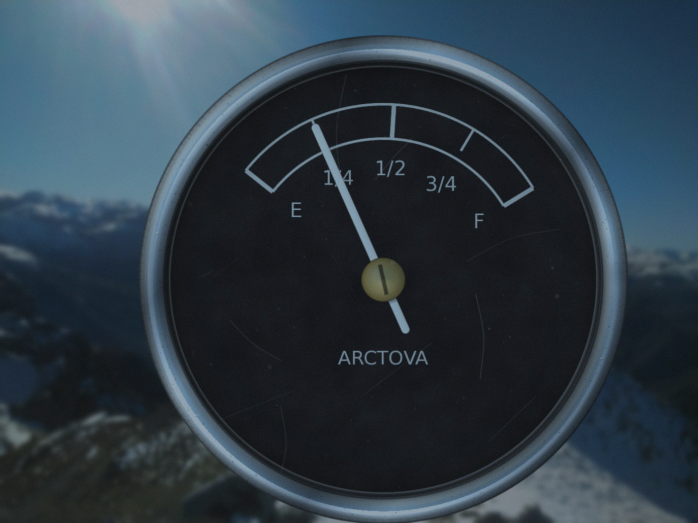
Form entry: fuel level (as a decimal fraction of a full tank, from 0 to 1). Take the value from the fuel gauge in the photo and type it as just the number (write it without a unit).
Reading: 0.25
